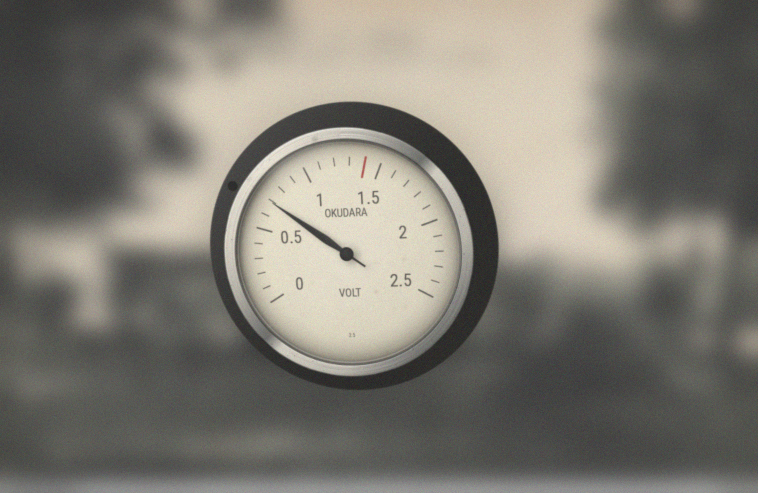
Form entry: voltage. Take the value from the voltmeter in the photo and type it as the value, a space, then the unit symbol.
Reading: 0.7 V
